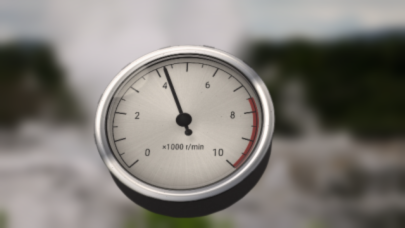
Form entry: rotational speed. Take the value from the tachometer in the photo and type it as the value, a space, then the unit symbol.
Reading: 4250 rpm
